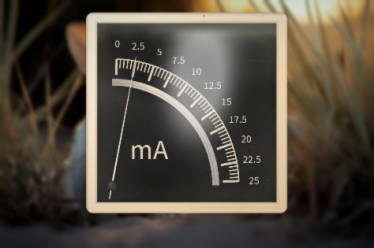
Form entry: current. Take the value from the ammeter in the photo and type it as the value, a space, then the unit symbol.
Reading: 2.5 mA
